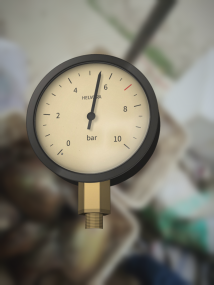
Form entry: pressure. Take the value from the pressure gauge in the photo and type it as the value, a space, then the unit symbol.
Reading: 5.5 bar
